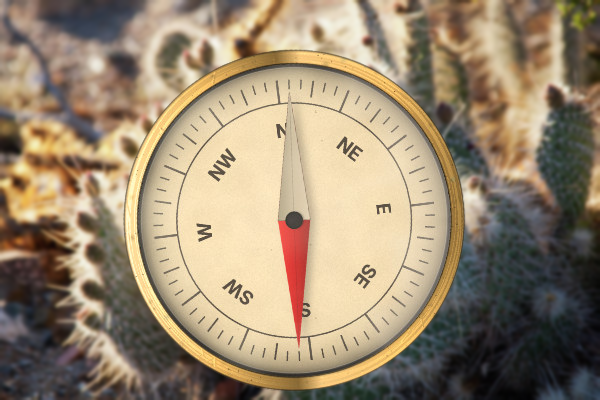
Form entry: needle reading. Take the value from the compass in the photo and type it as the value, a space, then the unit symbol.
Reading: 185 °
